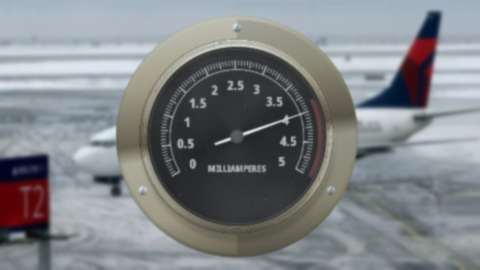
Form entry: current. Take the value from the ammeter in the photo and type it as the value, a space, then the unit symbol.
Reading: 4 mA
